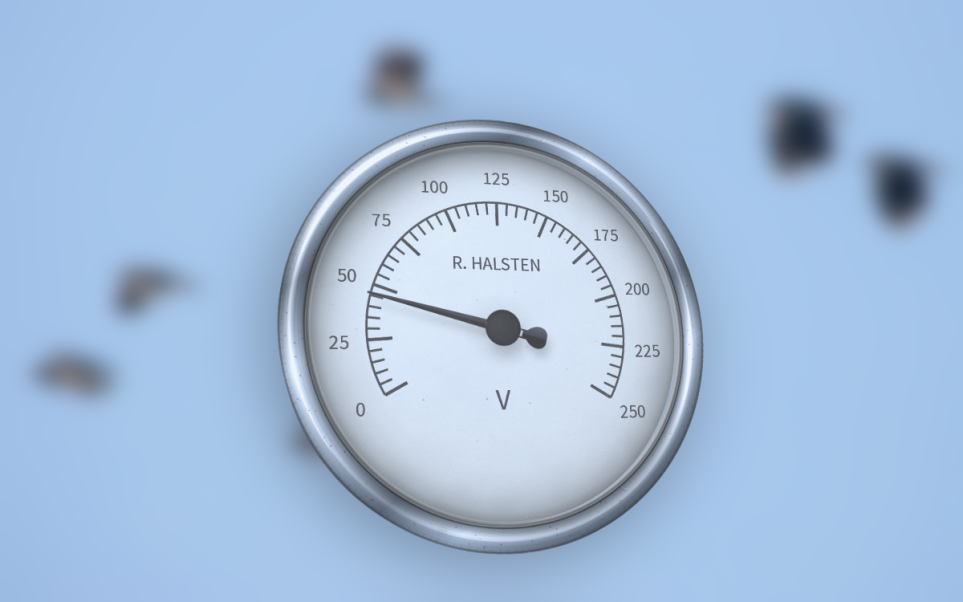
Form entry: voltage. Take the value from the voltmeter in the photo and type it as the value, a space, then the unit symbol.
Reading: 45 V
